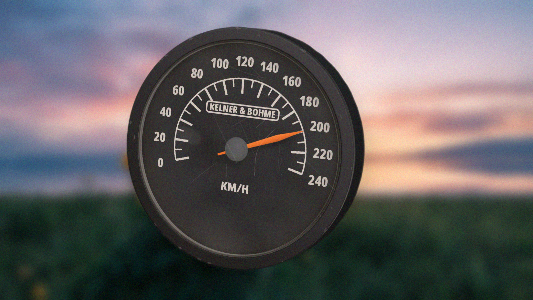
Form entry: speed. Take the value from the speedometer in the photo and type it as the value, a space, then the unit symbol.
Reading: 200 km/h
